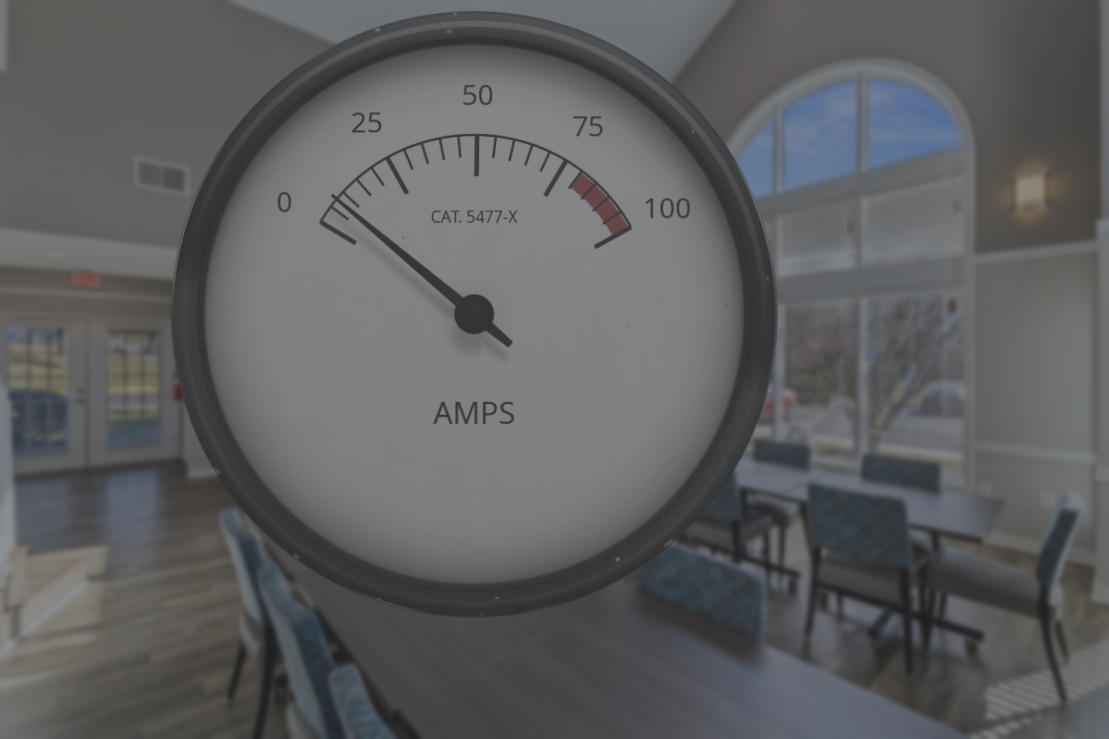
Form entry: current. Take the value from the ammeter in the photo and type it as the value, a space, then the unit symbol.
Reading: 7.5 A
